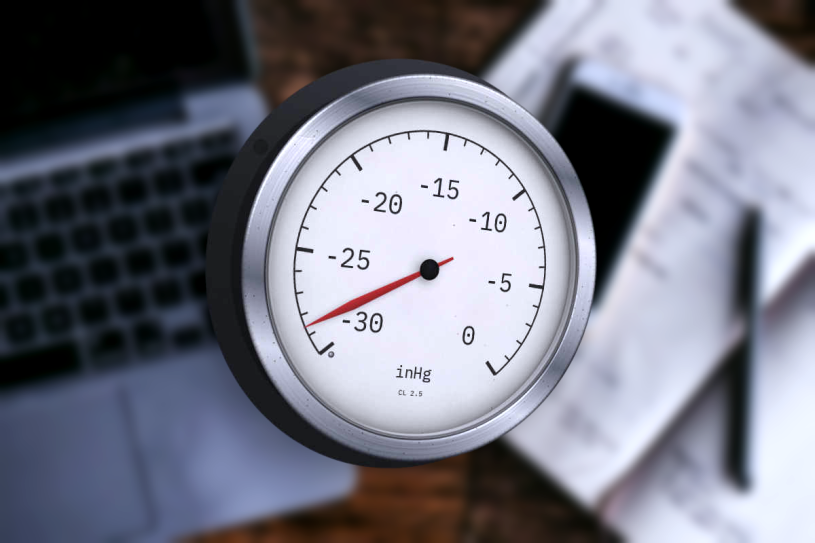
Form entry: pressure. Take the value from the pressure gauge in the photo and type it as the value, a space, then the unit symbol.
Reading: -28.5 inHg
